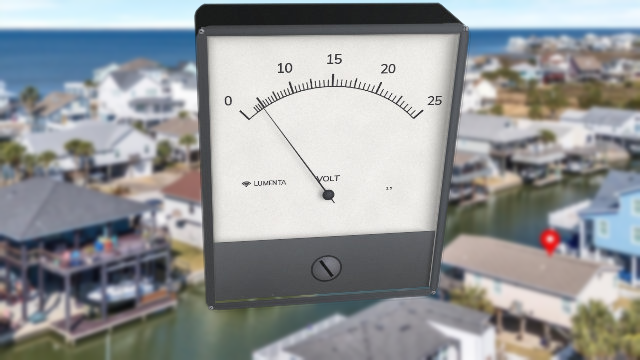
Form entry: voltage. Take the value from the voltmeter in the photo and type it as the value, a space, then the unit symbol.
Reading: 5 V
